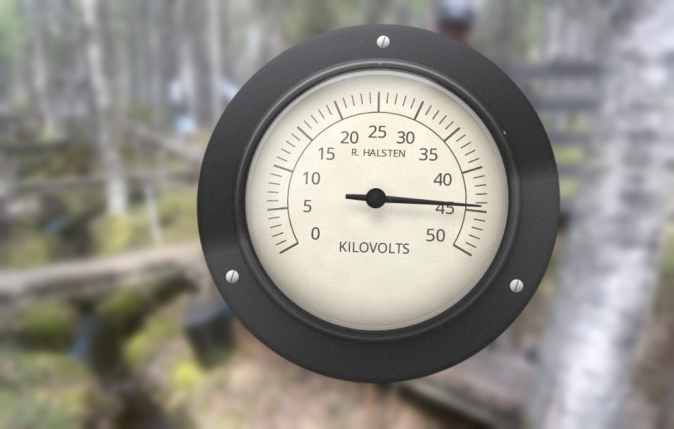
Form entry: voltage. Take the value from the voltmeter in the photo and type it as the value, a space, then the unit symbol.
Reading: 44.5 kV
